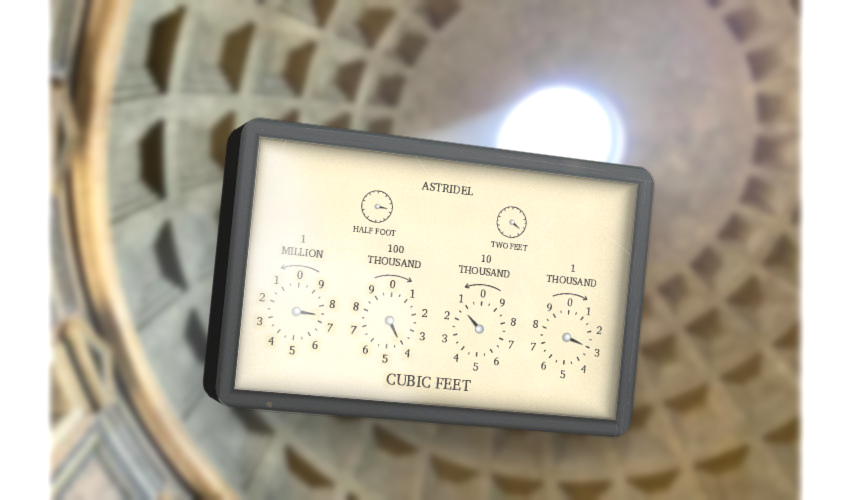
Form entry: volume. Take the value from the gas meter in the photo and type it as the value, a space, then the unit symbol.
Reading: 741300 ft³
